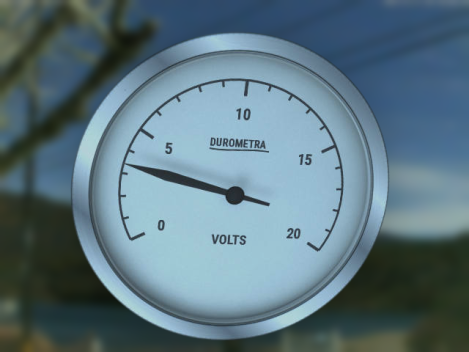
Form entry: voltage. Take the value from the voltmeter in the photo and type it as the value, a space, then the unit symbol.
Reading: 3.5 V
